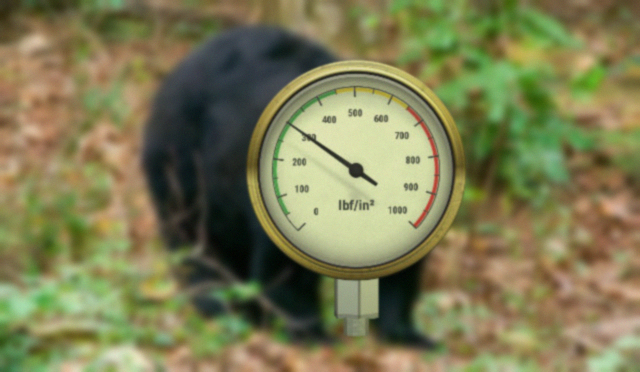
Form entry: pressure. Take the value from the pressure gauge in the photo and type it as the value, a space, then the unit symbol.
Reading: 300 psi
